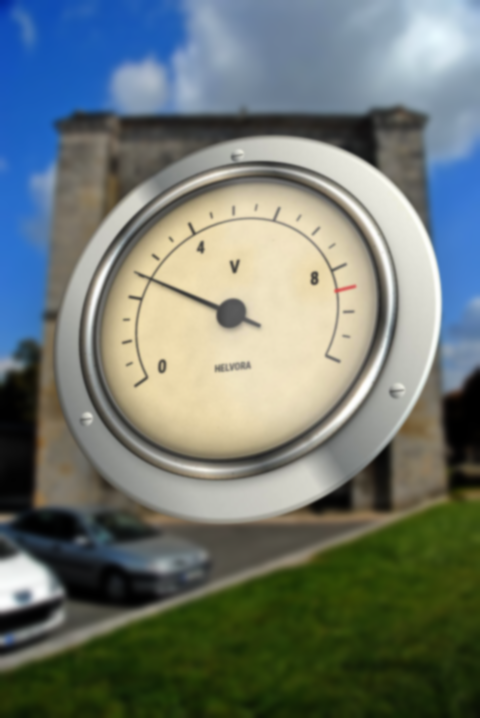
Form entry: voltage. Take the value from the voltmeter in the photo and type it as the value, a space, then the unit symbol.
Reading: 2.5 V
